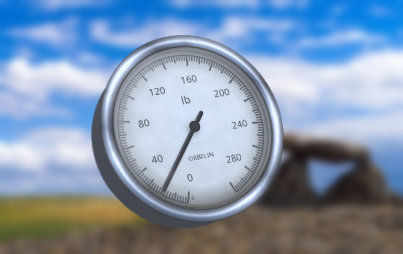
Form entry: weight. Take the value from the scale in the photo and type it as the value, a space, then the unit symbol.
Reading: 20 lb
